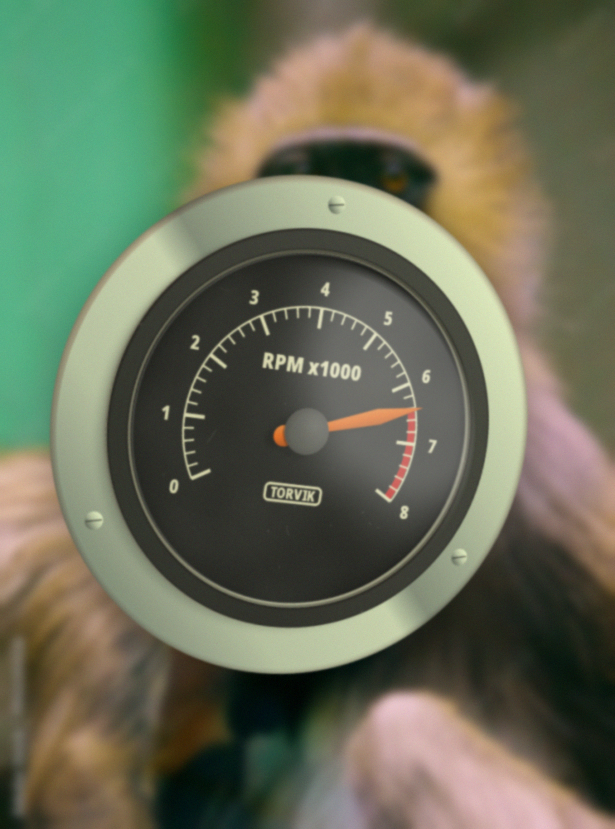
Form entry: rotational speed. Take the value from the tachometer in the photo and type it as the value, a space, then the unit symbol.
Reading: 6400 rpm
